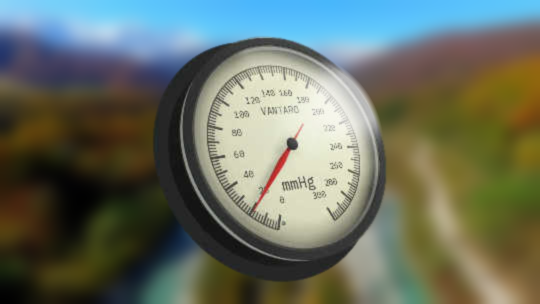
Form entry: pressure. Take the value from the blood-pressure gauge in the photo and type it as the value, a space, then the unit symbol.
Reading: 20 mmHg
